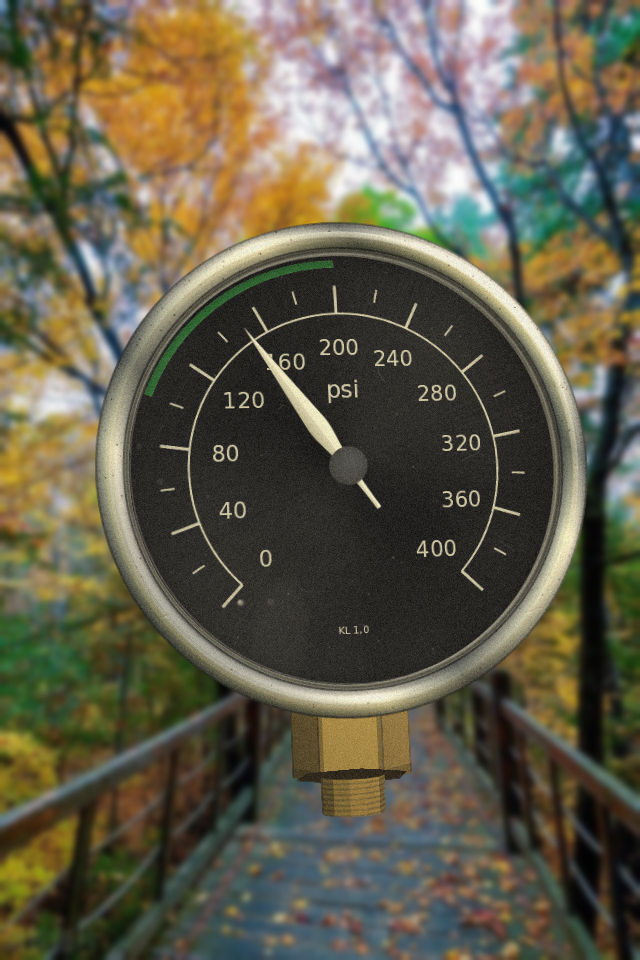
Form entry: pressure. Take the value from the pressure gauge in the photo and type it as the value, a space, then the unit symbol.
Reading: 150 psi
